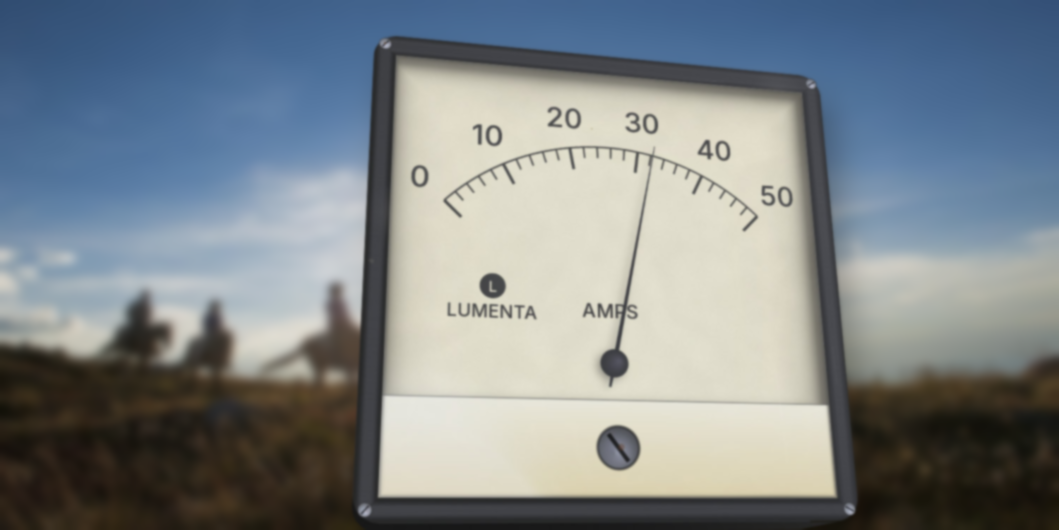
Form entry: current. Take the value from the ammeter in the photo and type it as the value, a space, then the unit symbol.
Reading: 32 A
